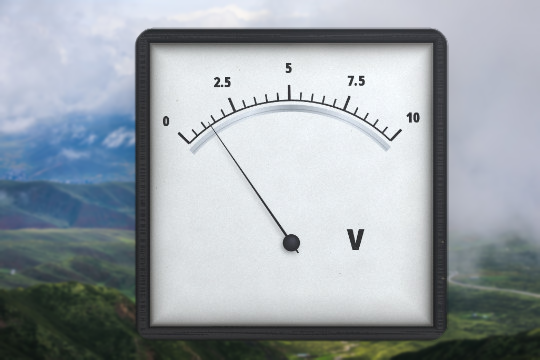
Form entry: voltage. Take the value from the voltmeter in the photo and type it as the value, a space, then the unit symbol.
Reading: 1.25 V
